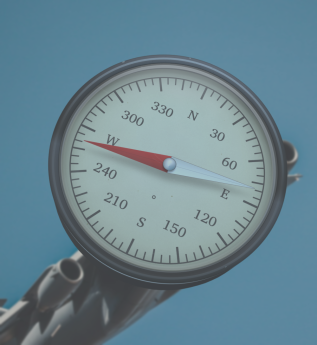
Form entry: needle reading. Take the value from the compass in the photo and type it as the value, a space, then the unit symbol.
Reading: 260 °
